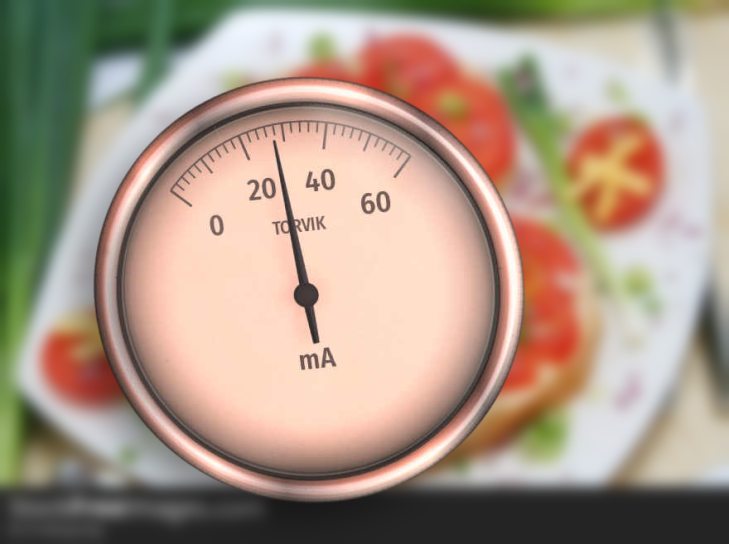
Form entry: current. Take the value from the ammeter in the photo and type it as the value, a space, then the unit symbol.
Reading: 28 mA
